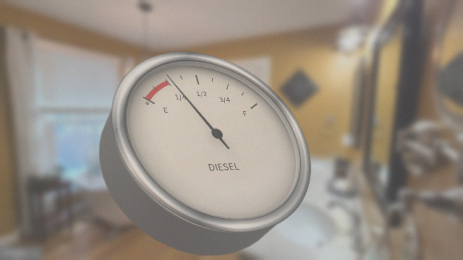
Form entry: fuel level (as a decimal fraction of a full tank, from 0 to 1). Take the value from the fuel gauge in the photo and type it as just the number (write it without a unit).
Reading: 0.25
